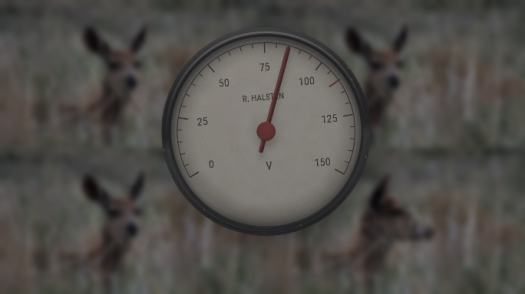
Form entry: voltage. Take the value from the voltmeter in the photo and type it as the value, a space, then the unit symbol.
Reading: 85 V
